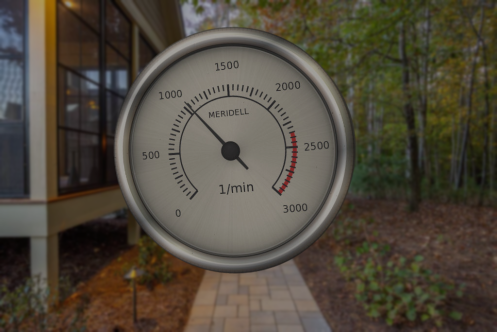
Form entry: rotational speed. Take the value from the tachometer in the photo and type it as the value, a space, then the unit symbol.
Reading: 1050 rpm
